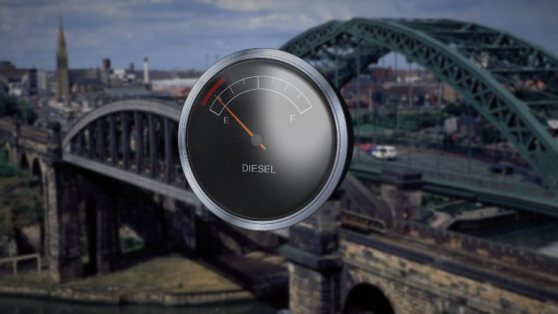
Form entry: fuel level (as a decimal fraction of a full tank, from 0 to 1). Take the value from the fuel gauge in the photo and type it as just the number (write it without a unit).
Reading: 0.125
